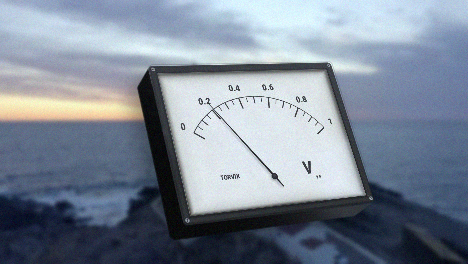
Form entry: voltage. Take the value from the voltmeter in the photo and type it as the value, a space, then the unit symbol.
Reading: 0.2 V
